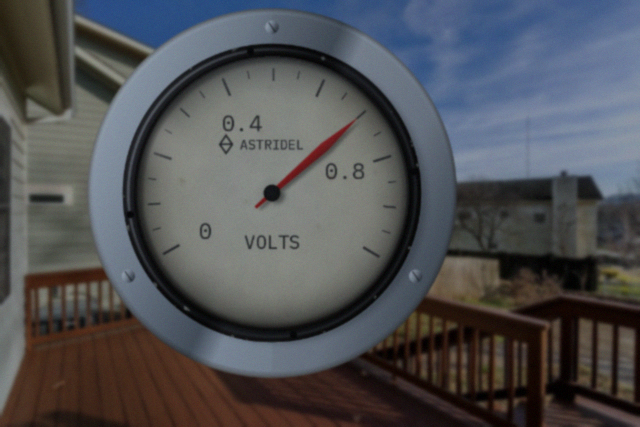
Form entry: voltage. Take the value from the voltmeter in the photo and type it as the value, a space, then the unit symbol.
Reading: 0.7 V
